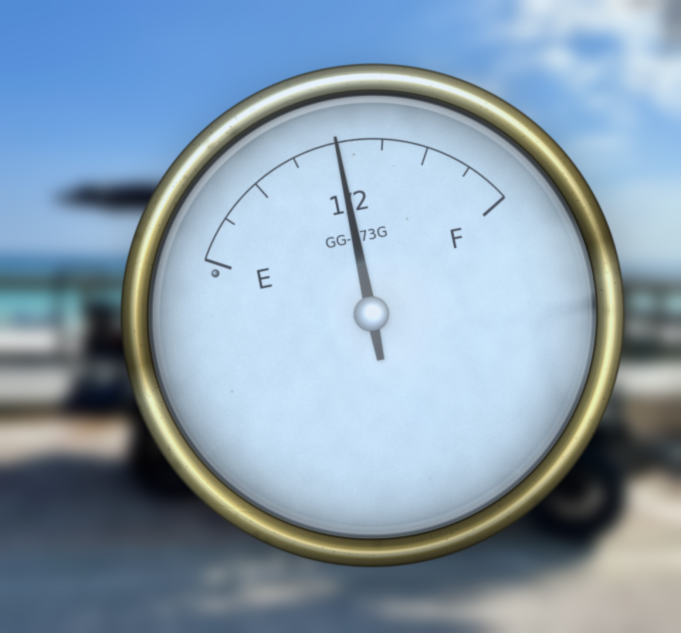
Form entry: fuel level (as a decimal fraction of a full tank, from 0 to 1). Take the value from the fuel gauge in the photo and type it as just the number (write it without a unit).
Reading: 0.5
